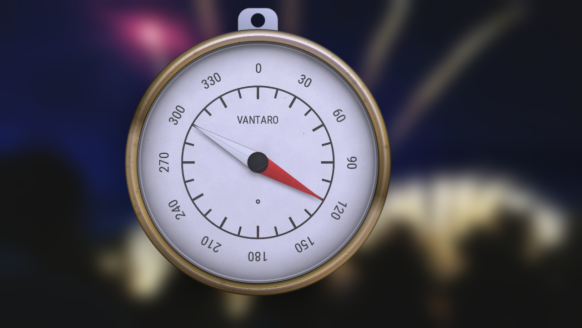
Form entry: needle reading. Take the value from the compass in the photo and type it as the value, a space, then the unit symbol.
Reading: 120 °
